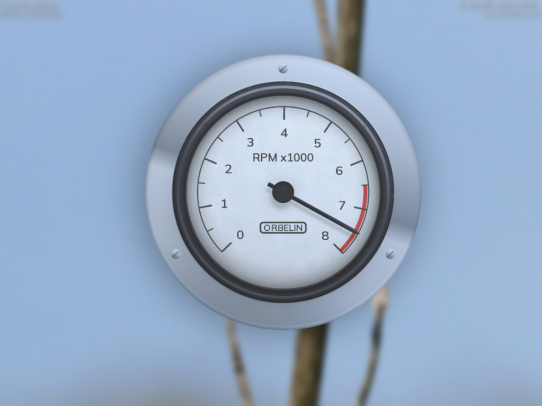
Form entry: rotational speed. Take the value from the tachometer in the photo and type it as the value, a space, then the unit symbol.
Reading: 7500 rpm
